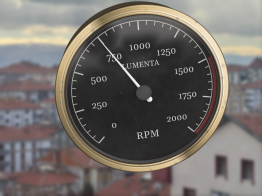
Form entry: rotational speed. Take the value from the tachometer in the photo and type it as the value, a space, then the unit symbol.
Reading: 750 rpm
